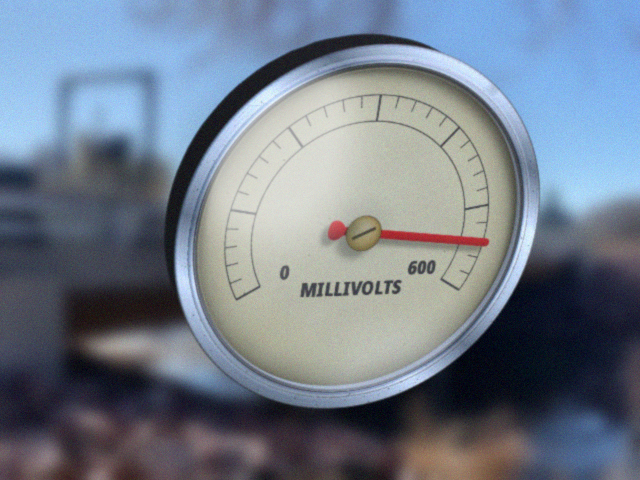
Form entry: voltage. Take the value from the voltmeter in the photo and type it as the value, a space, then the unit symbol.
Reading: 540 mV
